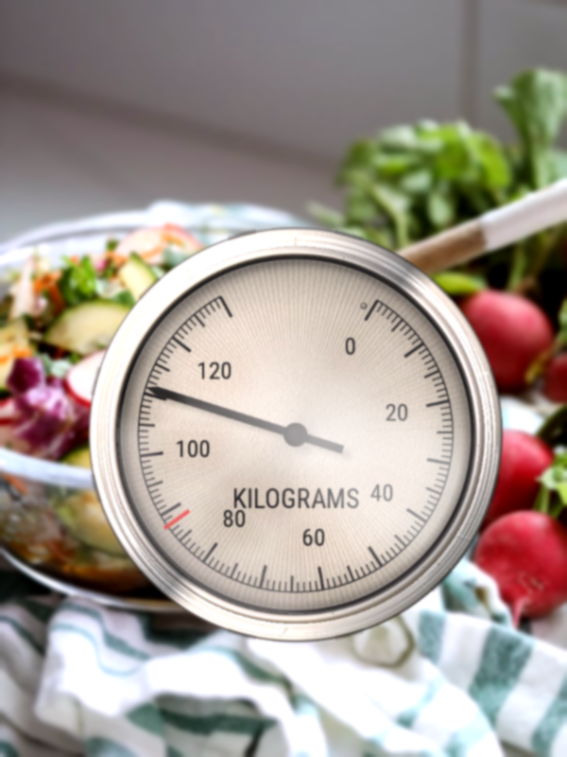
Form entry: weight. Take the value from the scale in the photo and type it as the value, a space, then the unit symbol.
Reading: 111 kg
